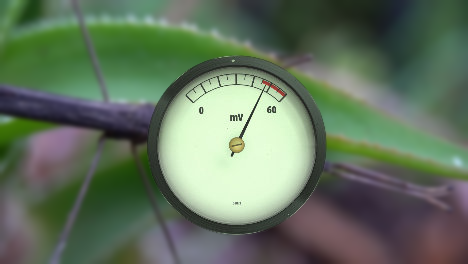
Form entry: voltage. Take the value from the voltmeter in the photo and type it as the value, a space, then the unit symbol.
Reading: 47.5 mV
